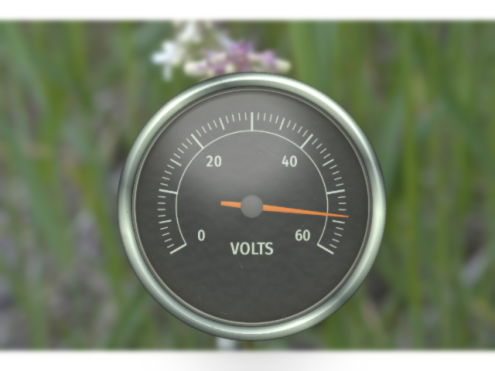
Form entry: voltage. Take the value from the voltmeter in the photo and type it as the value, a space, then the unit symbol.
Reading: 54 V
